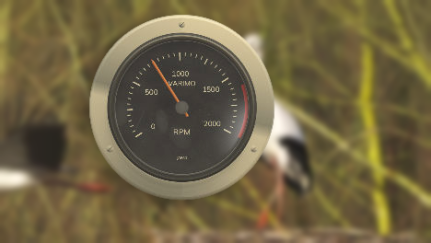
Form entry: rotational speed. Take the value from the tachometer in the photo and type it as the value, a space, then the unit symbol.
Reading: 750 rpm
